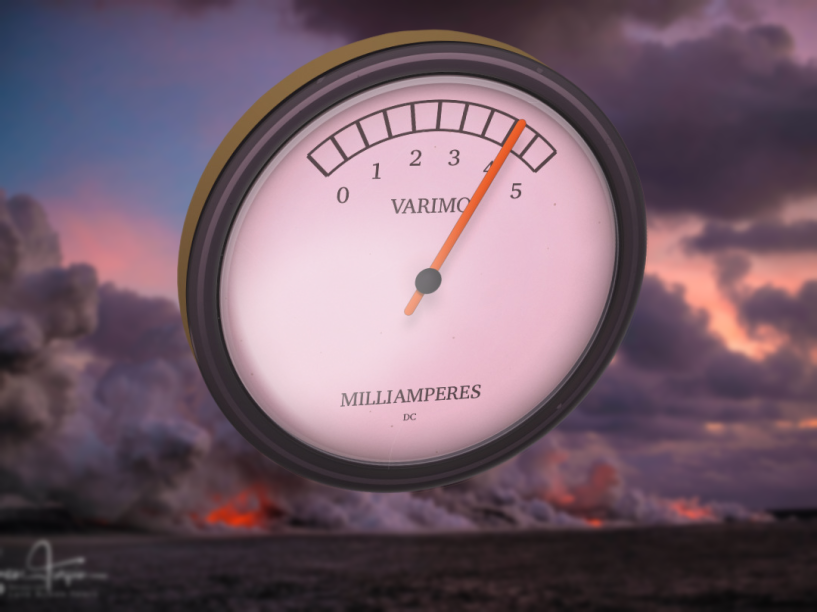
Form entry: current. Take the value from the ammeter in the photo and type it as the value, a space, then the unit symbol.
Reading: 4 mA
